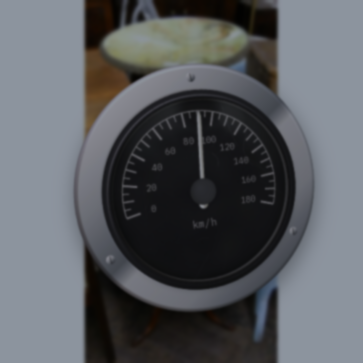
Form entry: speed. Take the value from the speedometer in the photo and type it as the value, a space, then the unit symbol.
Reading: 90 km/h
